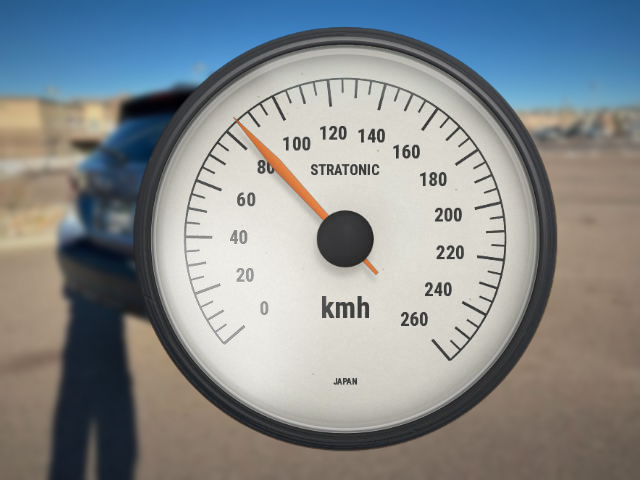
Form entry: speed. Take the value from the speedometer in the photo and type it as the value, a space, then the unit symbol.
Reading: 85 km/h
